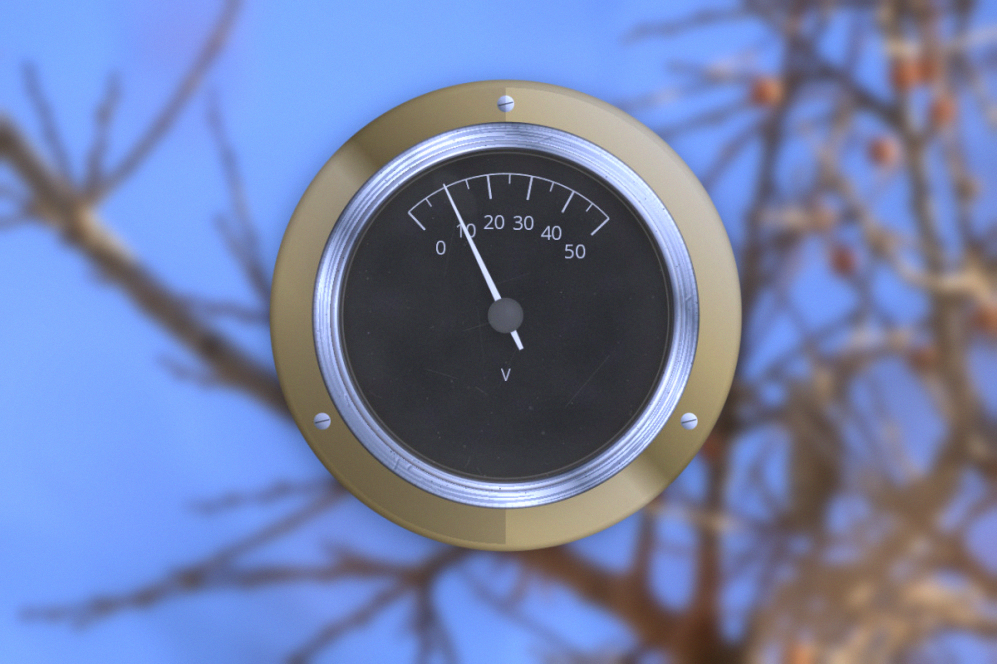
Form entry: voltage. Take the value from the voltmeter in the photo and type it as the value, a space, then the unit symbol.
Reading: 10 V
